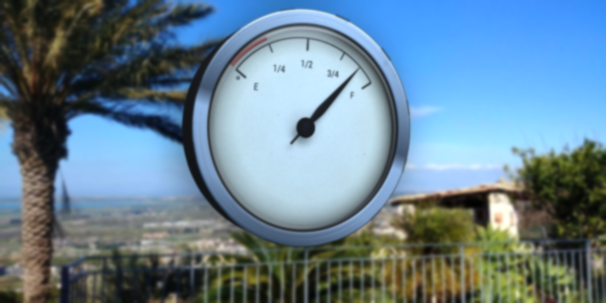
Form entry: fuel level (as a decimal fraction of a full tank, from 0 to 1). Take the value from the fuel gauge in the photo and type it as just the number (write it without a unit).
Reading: 0.875
